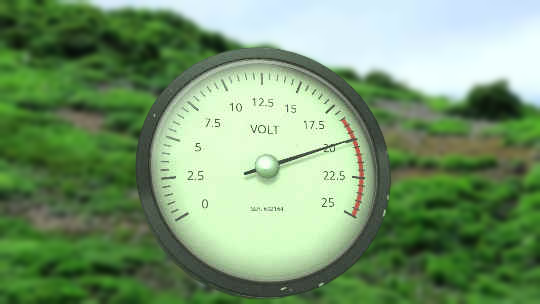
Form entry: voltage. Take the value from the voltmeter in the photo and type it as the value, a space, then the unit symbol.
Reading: 20 V
